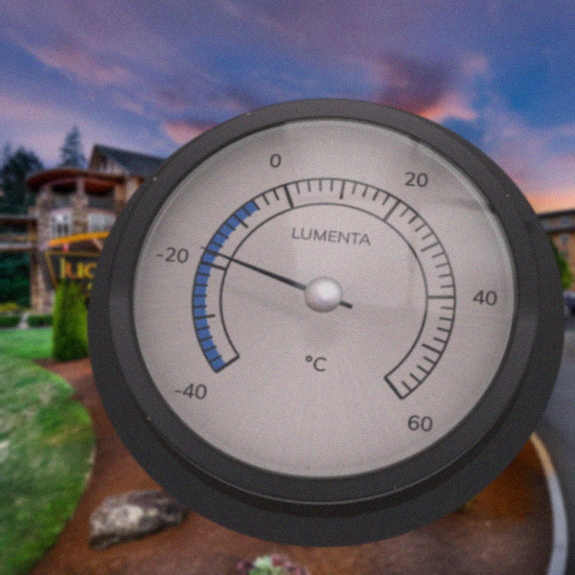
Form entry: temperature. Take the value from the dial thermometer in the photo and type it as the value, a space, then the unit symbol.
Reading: -18 °C
